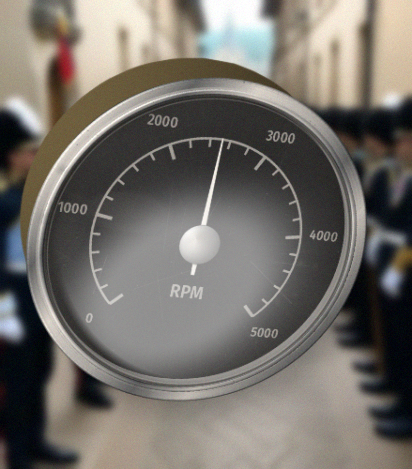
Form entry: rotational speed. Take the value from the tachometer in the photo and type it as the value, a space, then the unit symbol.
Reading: 2500 rpm
